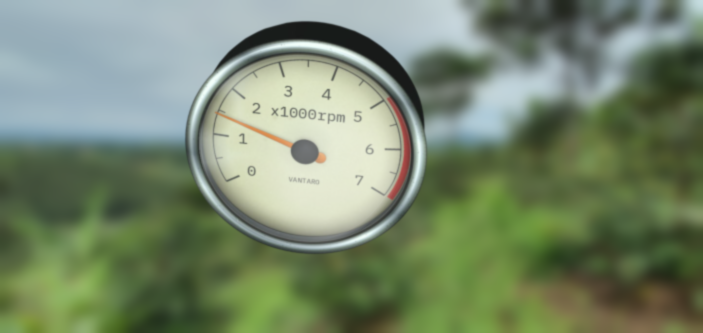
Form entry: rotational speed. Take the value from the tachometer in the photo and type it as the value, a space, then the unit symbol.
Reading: 1500 rpm
